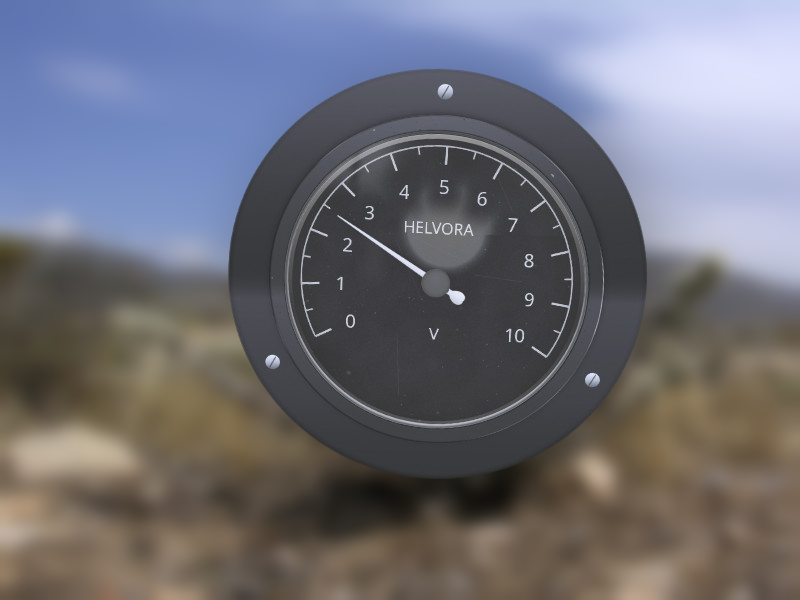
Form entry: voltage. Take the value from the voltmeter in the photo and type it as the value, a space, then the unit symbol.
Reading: 2.5 V
